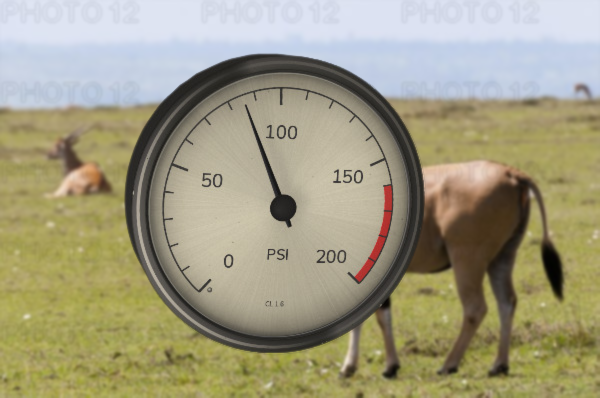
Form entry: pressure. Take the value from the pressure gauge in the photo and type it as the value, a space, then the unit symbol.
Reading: 85 psi
